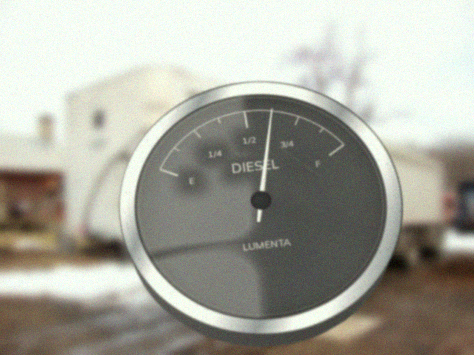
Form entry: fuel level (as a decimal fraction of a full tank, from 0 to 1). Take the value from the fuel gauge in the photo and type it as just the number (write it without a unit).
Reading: 0.625
